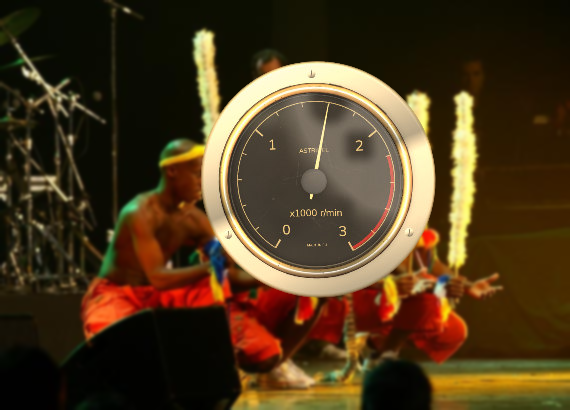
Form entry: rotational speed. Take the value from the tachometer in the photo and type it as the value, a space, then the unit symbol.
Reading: 1600 rpm
